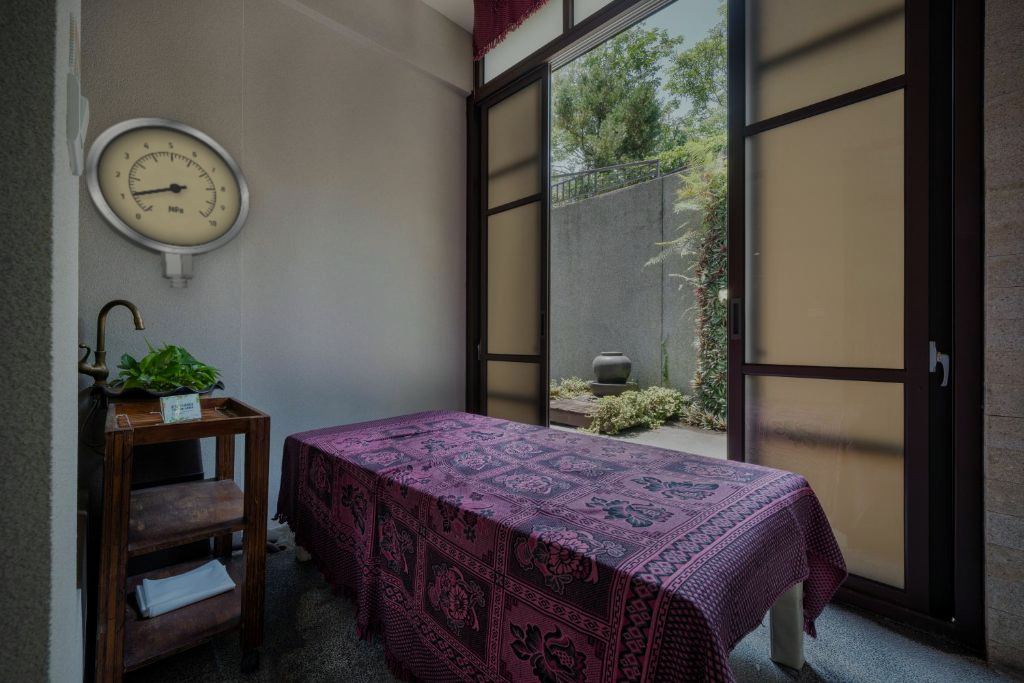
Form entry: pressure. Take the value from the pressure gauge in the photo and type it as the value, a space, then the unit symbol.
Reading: 1 MPa
